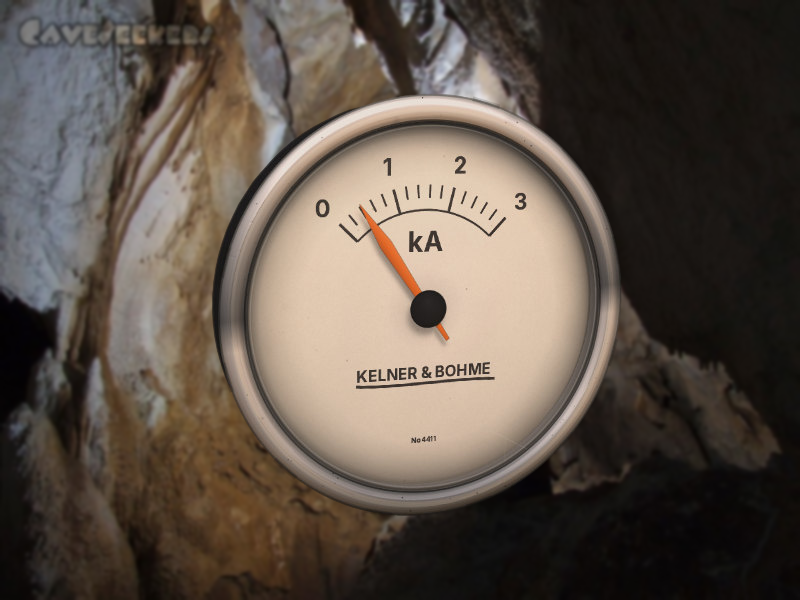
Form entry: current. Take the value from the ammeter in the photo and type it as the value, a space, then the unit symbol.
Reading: 0.4 kA
